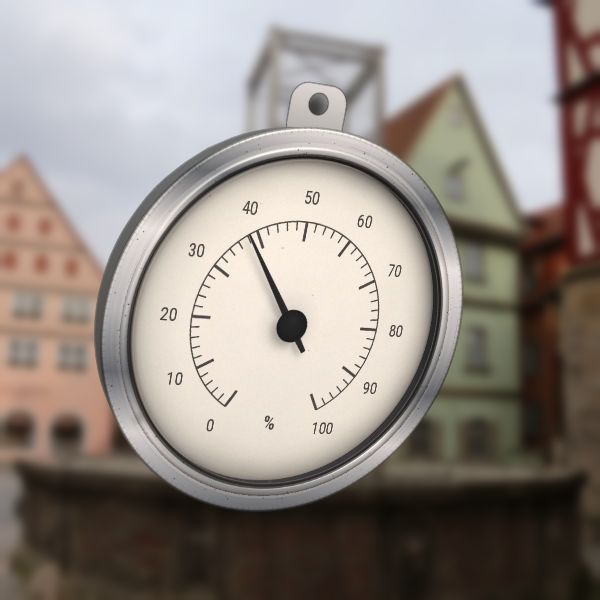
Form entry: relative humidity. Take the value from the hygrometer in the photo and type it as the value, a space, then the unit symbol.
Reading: 38 %
